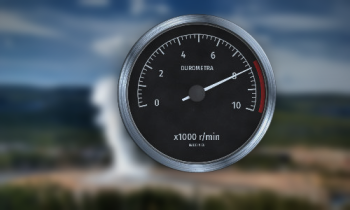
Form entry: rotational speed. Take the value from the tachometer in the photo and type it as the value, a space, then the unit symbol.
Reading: 8000 rpm
